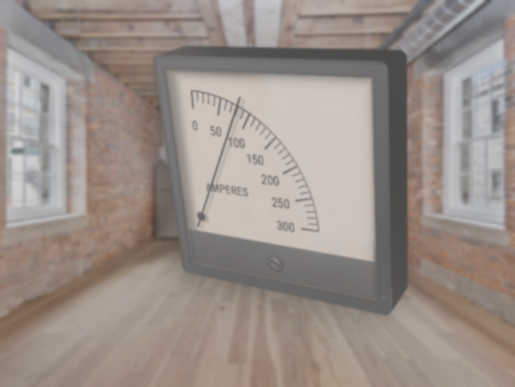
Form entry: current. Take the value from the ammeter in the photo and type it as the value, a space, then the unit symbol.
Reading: 80 A
